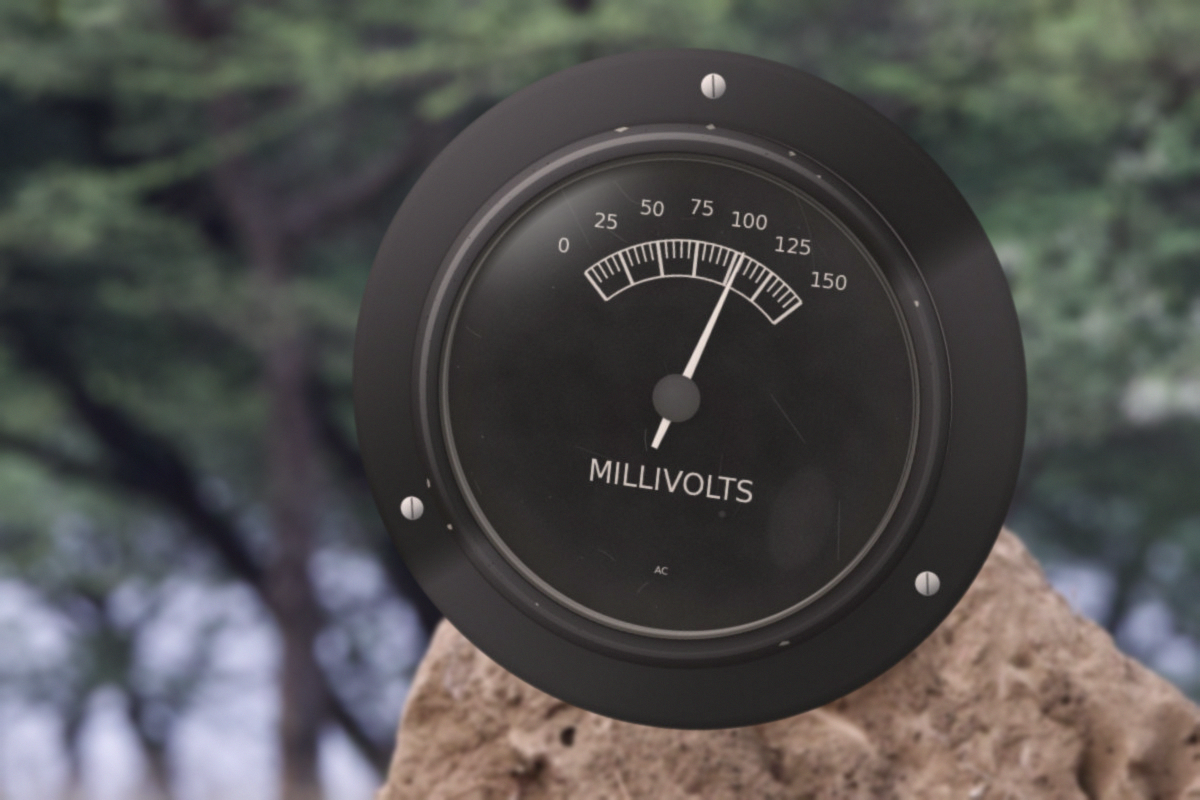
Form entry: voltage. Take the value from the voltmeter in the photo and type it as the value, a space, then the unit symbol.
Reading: 105 mV
